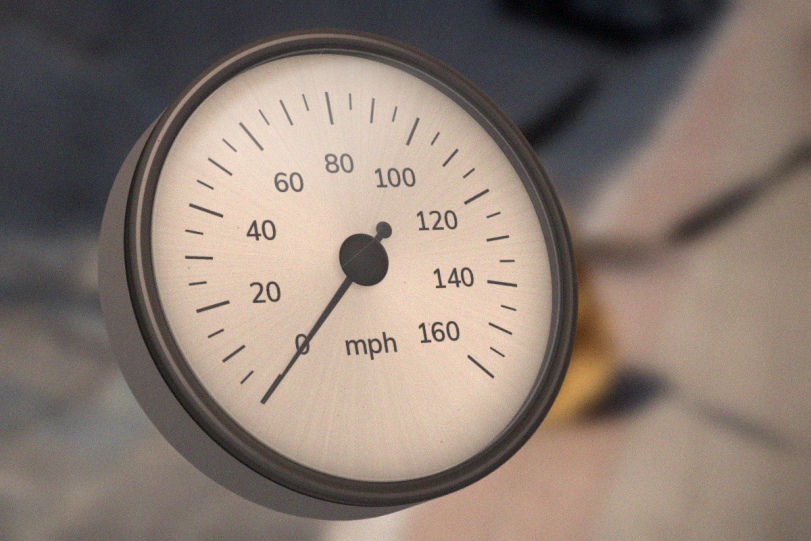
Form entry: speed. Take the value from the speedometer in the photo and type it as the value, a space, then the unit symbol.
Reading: 0 mph
